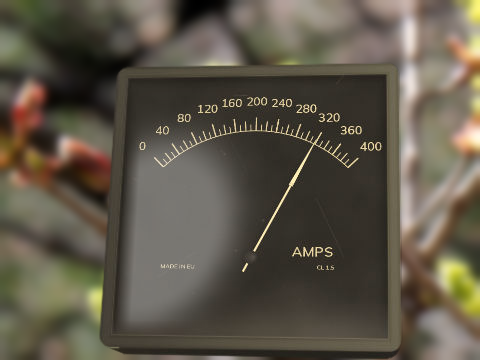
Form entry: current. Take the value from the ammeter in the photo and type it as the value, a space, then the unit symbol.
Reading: 320 A
